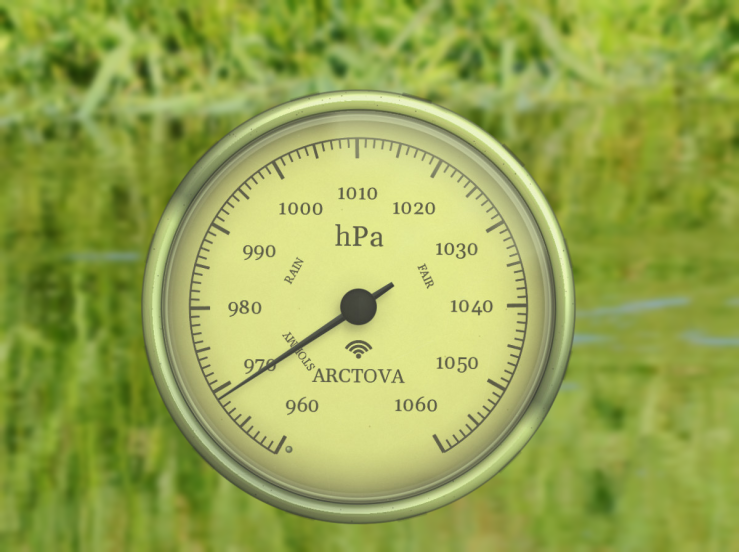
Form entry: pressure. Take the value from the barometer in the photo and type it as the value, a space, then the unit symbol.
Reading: 969 hPa
